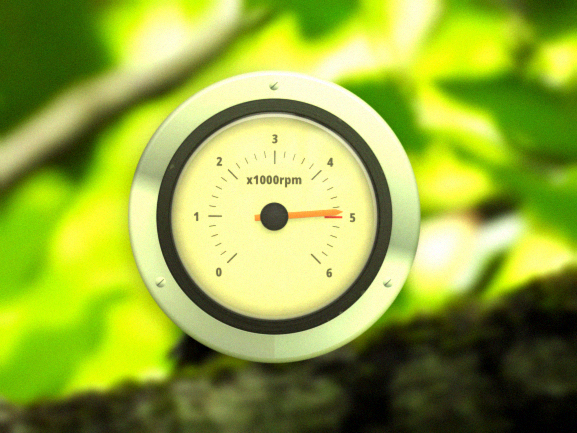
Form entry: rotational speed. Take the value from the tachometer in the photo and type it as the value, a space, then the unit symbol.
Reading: 4900 rpm
